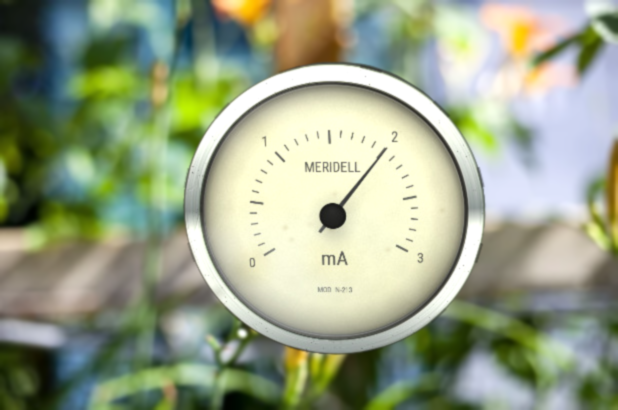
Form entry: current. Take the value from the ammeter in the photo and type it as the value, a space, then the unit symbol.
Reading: 2 mA
